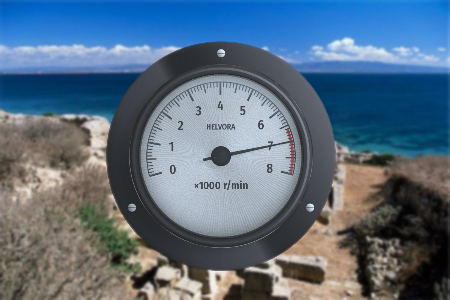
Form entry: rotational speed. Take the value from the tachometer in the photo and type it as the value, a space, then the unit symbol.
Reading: 7000 rpm
